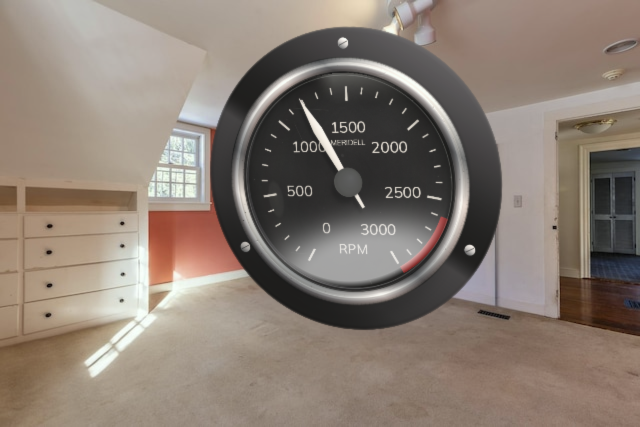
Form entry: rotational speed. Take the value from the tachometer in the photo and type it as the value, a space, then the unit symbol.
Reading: 1200 rpm
